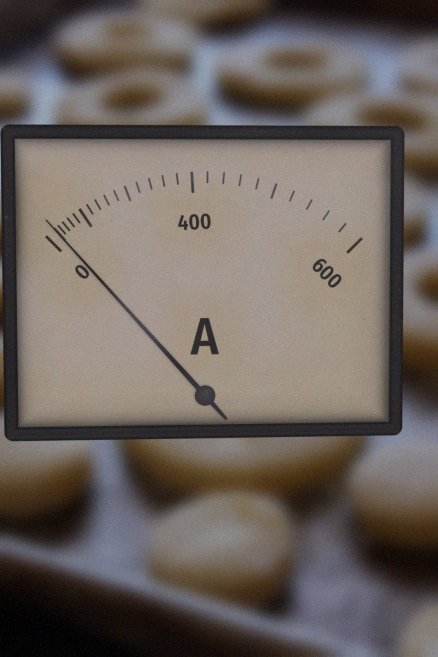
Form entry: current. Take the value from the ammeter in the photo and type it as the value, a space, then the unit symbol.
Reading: 100 A
